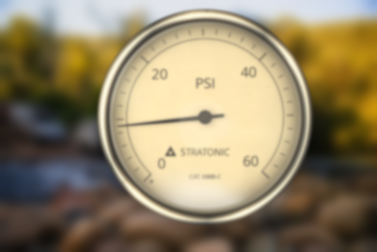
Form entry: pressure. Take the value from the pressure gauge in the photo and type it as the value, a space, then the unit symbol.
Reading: 9 psi
